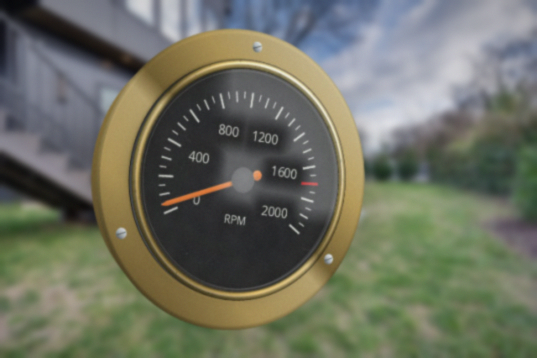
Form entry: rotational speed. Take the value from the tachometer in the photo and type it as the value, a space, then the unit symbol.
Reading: 50 rpm
